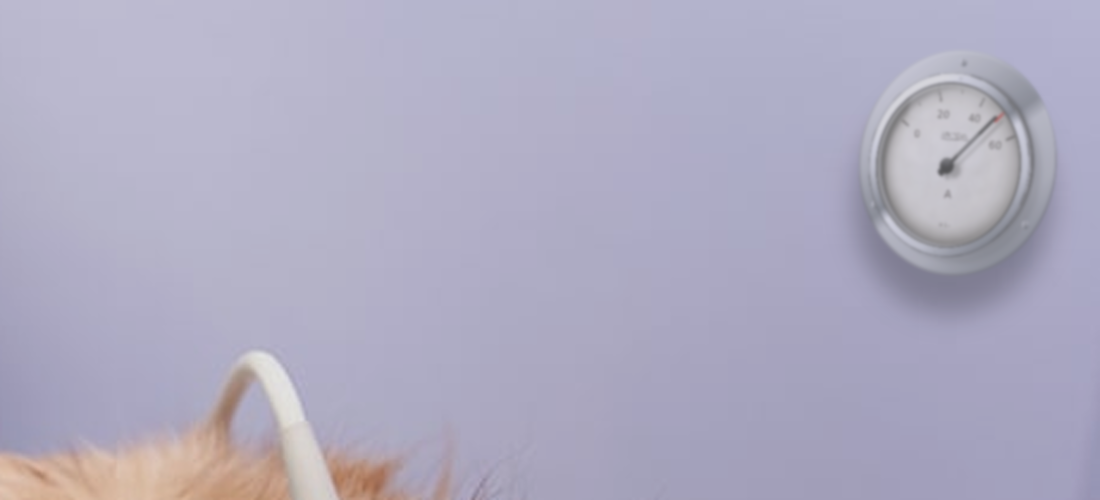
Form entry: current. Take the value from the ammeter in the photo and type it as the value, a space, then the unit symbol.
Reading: 50 A
